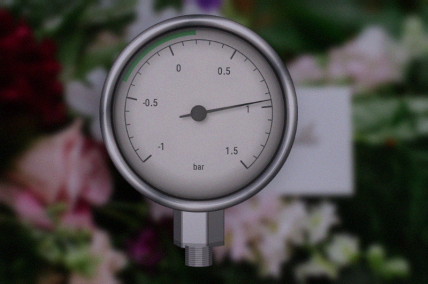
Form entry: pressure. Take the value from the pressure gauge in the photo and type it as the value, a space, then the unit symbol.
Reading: 0.95 bar
